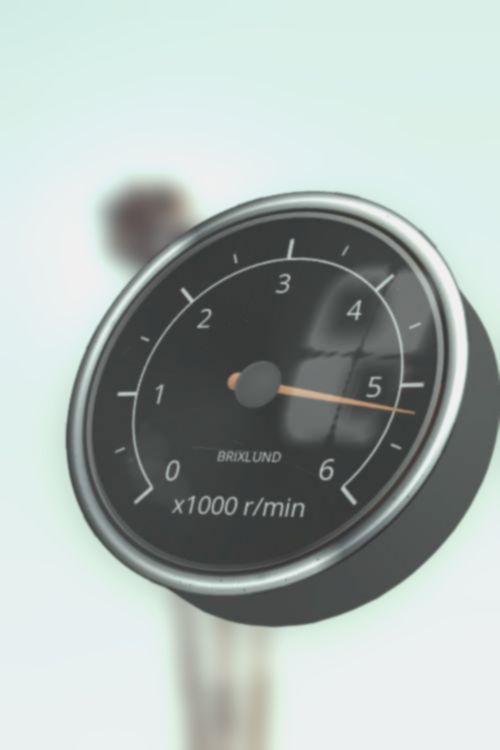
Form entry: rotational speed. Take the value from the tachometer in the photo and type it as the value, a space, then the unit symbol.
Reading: 5250 rpm
